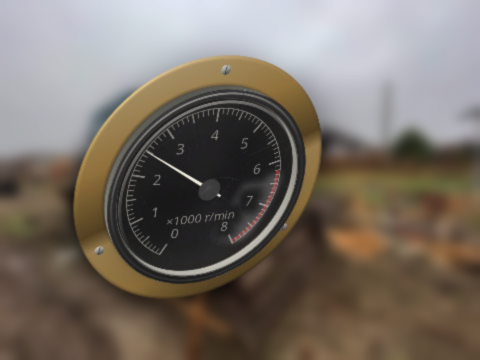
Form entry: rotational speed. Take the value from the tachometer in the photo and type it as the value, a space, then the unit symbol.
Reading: 2500 rpm
